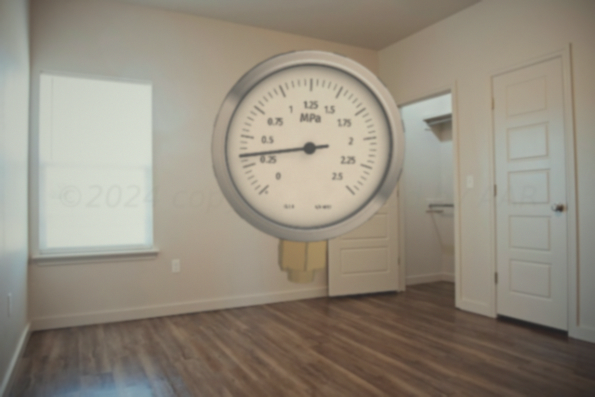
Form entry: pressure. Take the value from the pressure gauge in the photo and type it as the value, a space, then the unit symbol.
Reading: 0.35 MPa
